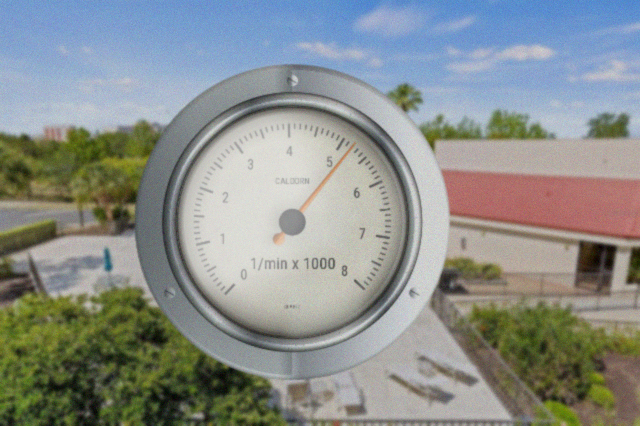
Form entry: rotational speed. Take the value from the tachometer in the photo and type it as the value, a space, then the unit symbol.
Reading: 5200 rpm
